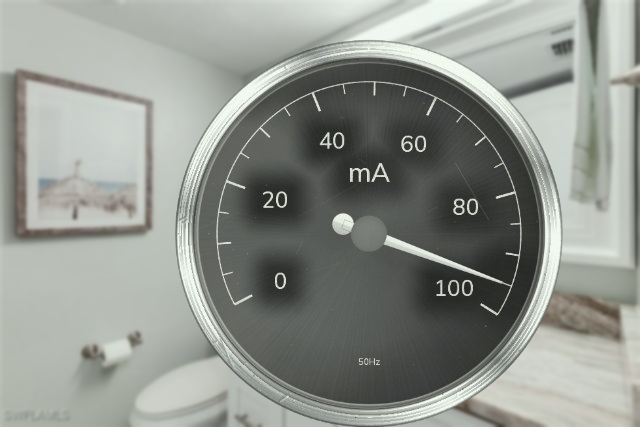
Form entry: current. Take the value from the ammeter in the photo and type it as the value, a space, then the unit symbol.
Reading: 95 mA
